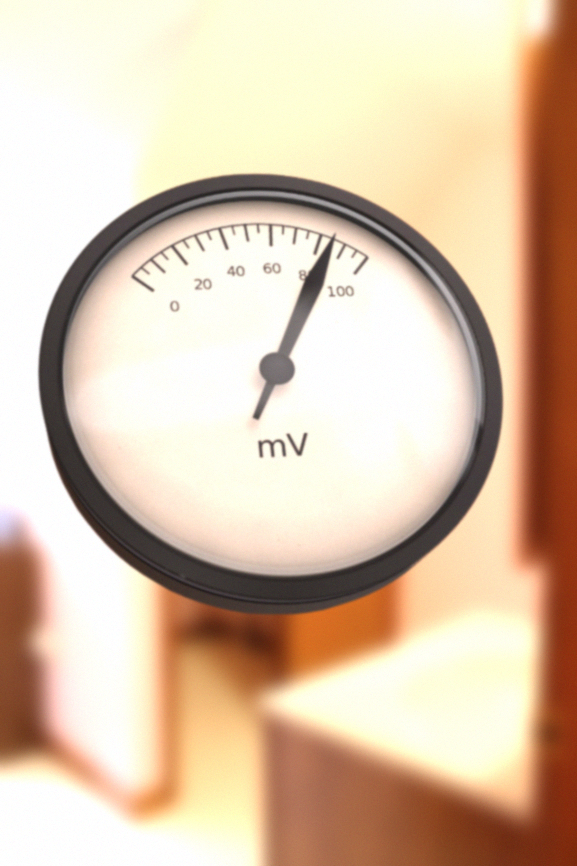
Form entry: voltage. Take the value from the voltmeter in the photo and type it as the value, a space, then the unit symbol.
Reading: 85 mV
